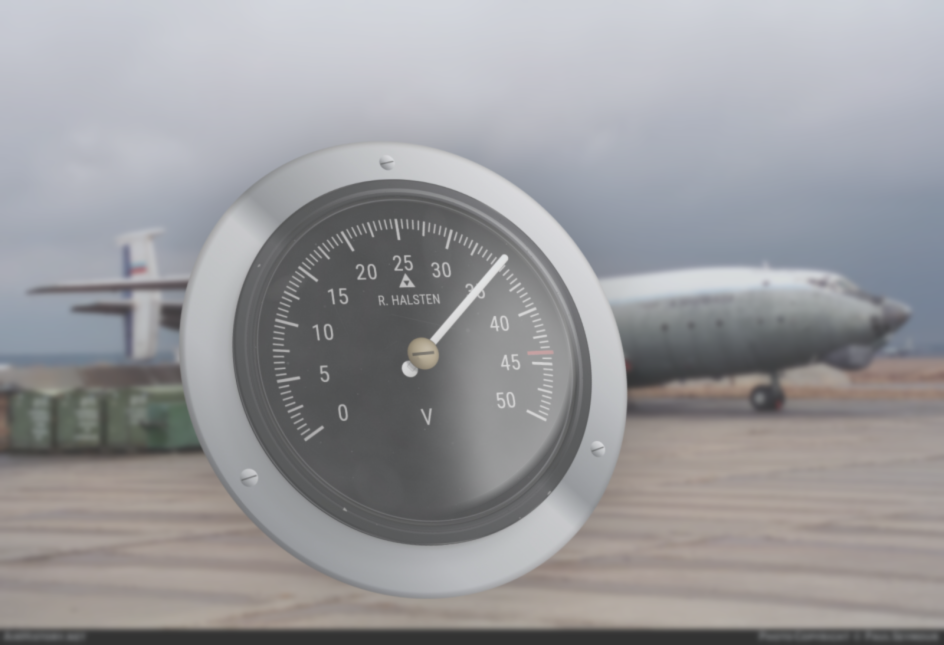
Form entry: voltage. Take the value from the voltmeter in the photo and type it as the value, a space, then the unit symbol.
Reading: 35 V
